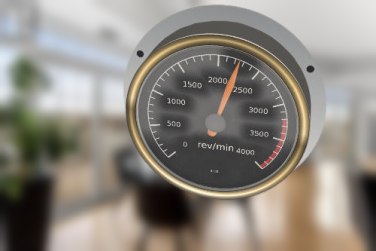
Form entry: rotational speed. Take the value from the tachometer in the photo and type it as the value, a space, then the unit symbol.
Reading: 2250 rpm
